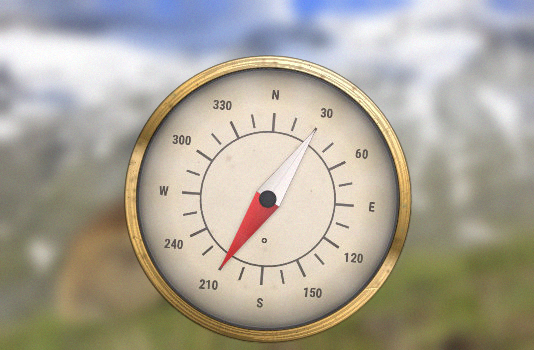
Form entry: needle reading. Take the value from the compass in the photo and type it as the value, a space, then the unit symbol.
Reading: 210 °
